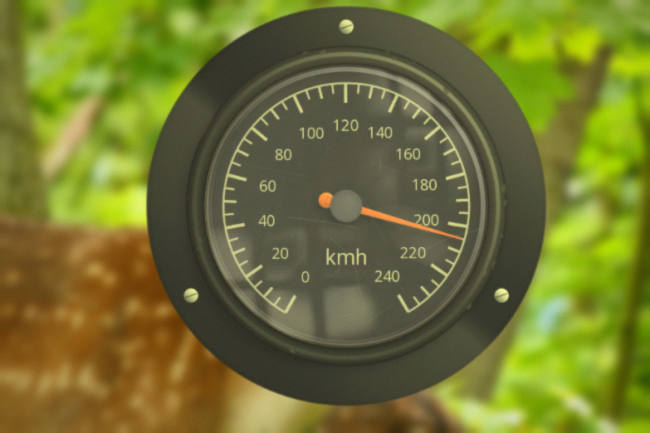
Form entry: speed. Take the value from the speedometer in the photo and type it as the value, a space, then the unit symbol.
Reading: 205 km/h
